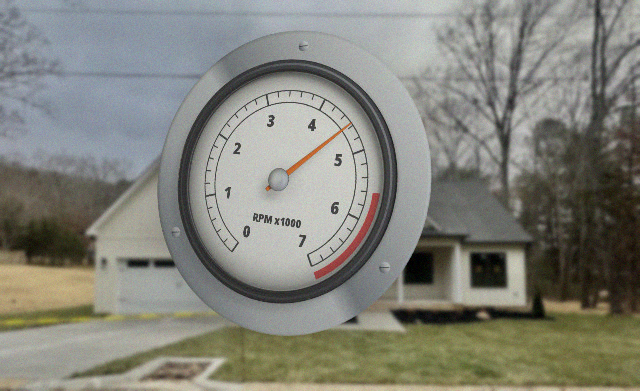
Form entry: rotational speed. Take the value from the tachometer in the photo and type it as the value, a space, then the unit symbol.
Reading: 4600 rpm
